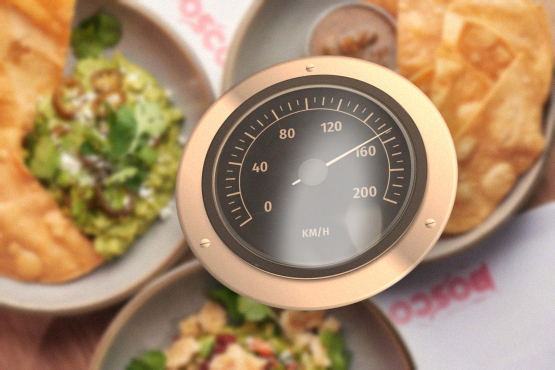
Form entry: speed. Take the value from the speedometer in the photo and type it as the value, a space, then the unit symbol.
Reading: 155 km/h
